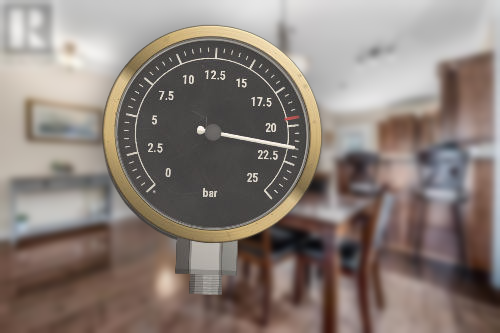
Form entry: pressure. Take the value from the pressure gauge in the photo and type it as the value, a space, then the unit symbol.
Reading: 21.5 bar
